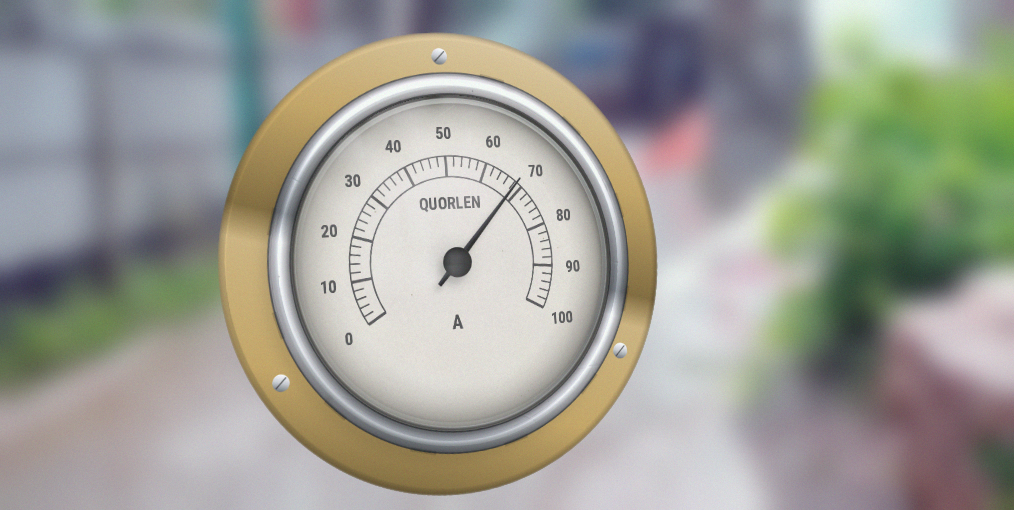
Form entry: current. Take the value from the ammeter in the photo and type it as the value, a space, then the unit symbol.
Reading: 68 A
